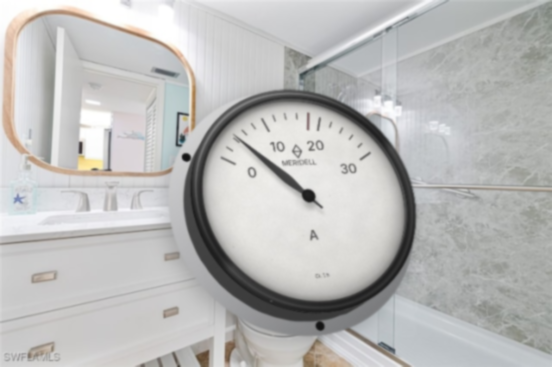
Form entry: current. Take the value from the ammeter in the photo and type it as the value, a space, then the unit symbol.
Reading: 4 A
